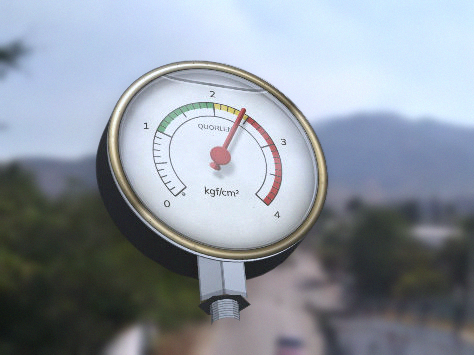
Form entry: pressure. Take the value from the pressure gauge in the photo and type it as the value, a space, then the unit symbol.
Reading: 2.4 kg/cm²
